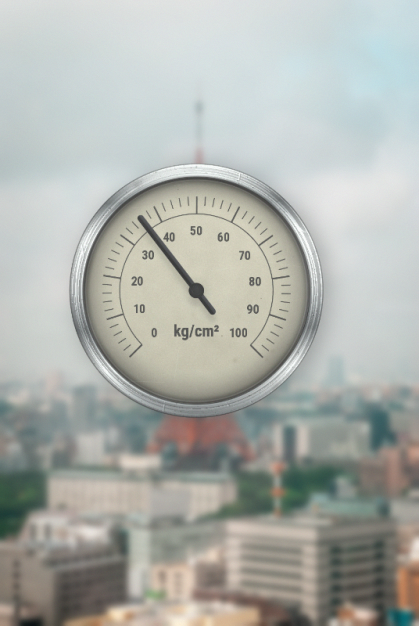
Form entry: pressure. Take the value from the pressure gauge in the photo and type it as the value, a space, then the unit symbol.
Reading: 36 kg/cm²
